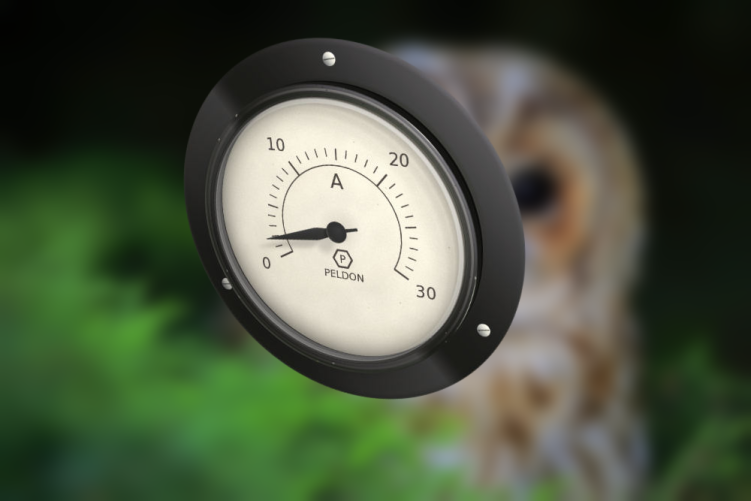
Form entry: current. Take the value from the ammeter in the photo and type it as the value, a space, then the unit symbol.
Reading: 2 A
